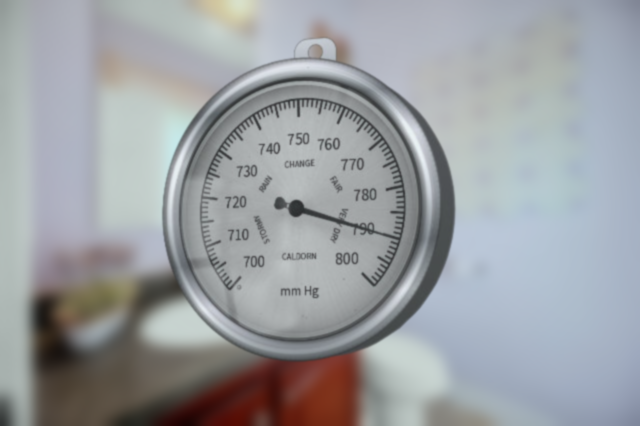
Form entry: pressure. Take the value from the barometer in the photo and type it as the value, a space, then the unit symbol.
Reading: 790 mmHg
